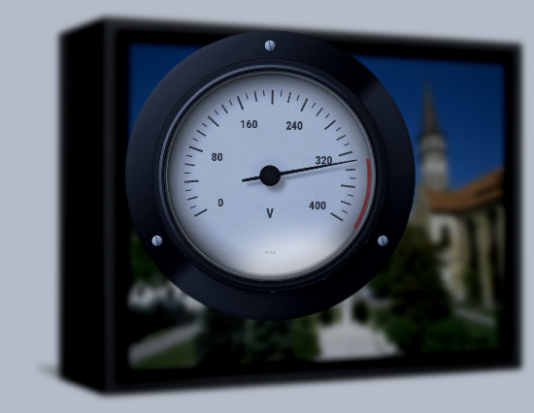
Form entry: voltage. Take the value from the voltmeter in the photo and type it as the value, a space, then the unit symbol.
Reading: 330 V
